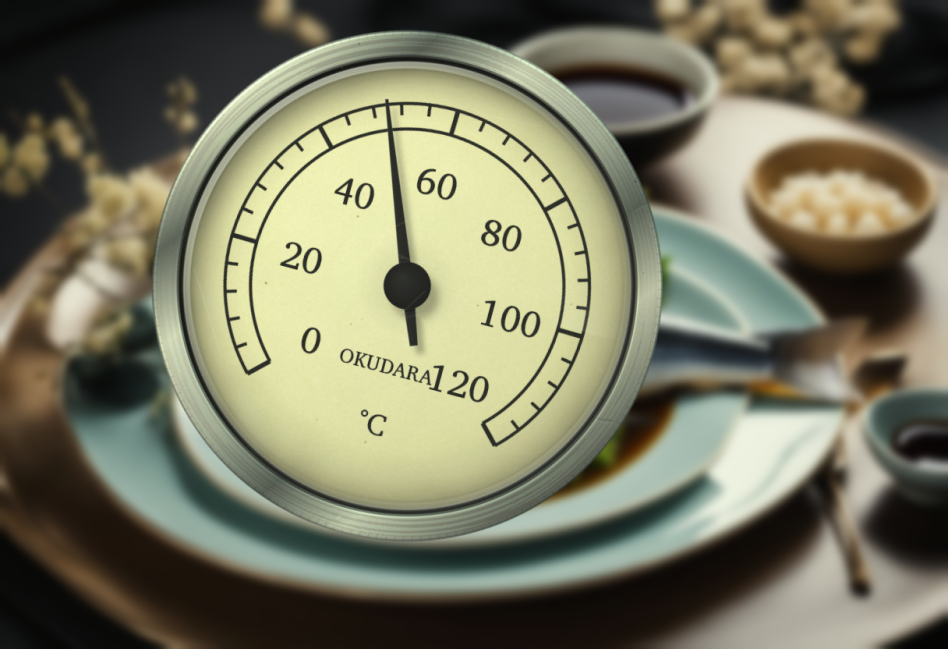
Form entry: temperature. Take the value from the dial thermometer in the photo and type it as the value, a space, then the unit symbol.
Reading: 50 °C
